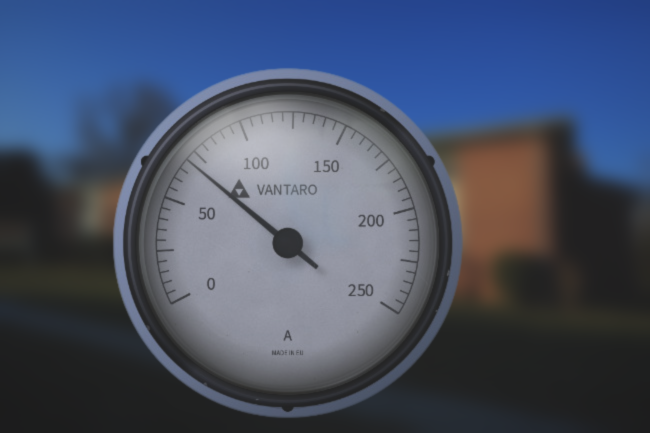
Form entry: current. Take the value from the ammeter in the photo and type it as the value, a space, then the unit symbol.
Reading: 70 A
